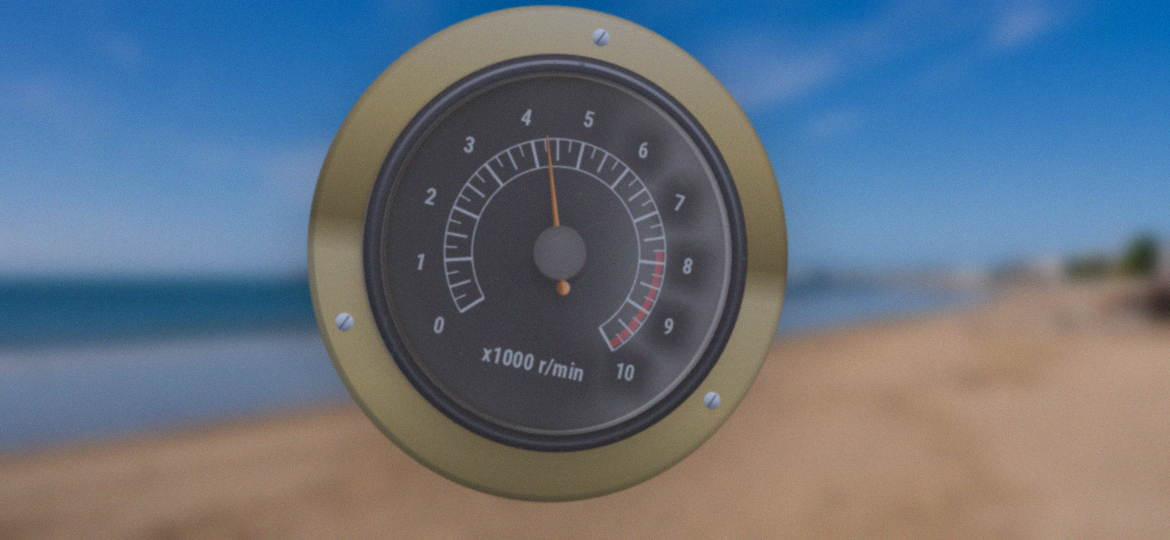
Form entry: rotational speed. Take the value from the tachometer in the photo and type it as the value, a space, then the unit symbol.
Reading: 4250 rpm
